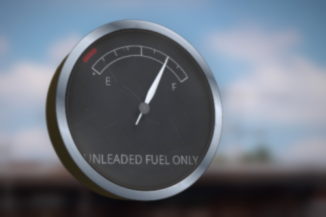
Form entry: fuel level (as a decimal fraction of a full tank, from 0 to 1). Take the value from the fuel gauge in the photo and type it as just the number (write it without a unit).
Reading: 0.75
